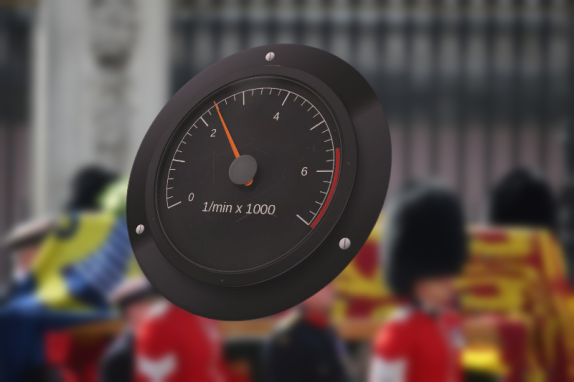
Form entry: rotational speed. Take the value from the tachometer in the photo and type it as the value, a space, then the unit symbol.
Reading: 2400 rpm
